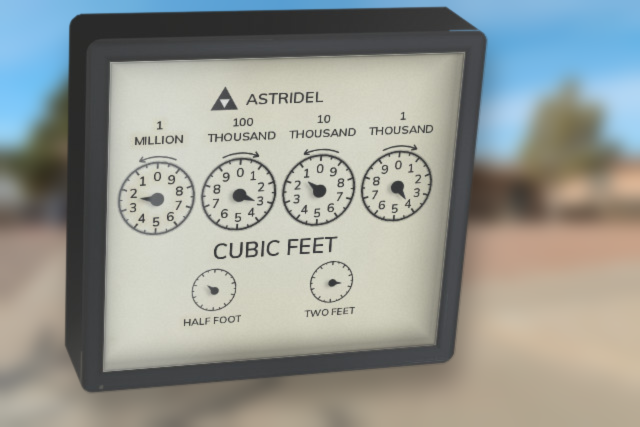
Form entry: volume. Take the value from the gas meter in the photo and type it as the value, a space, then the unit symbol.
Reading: 231400 ft³
